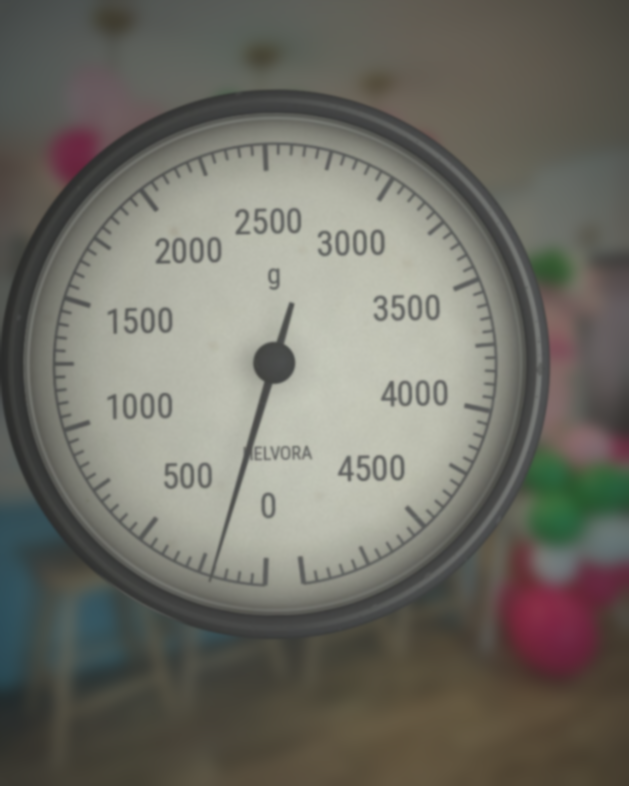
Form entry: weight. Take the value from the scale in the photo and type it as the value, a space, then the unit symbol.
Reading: 200 g
